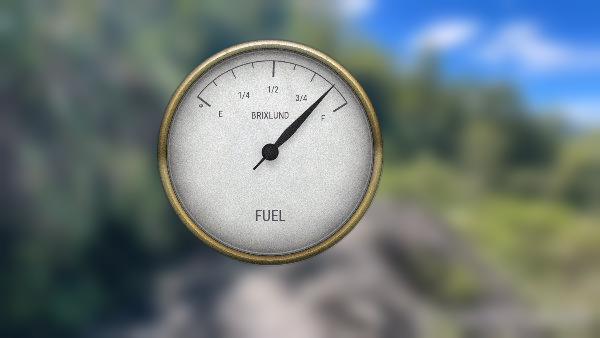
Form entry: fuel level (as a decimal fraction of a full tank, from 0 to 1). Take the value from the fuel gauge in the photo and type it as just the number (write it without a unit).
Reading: 0.875
